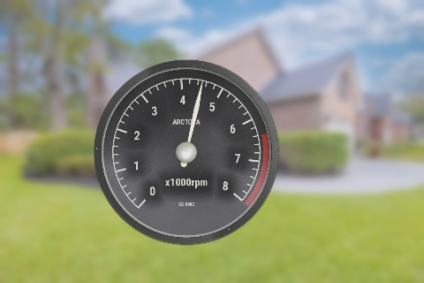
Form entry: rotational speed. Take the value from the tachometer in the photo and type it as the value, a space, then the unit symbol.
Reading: 4500 rpm
